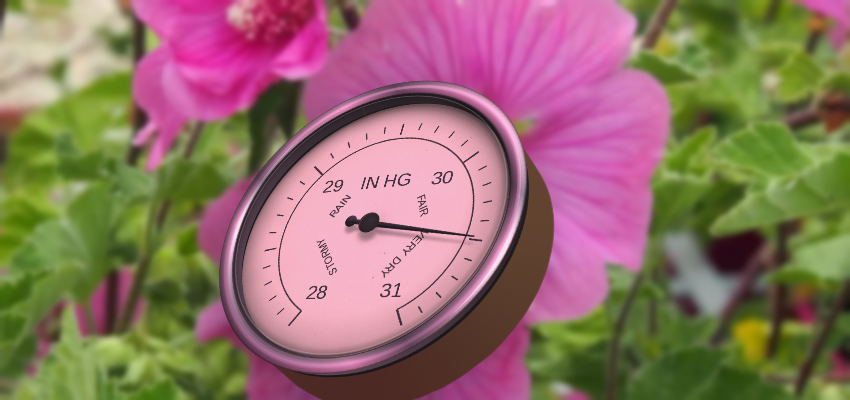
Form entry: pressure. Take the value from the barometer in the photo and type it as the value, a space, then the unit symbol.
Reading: 30.5 inHg
